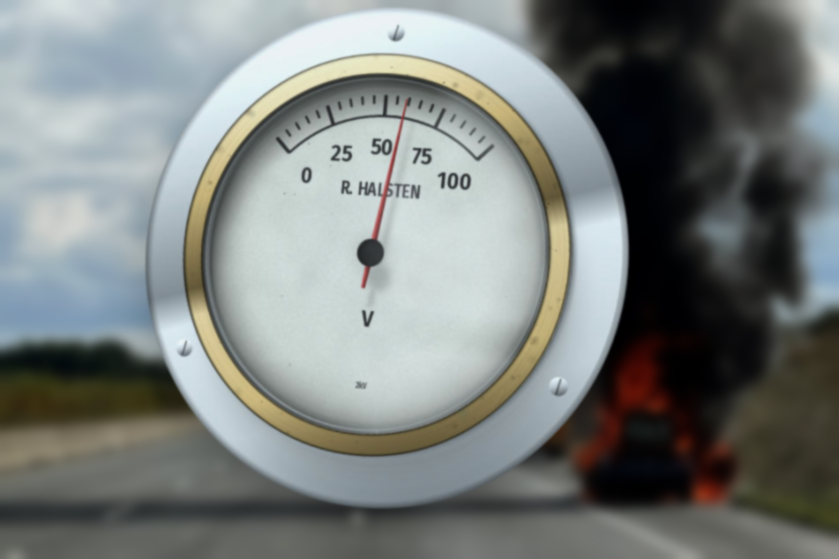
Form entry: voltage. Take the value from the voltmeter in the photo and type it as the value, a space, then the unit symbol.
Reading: 60 V
